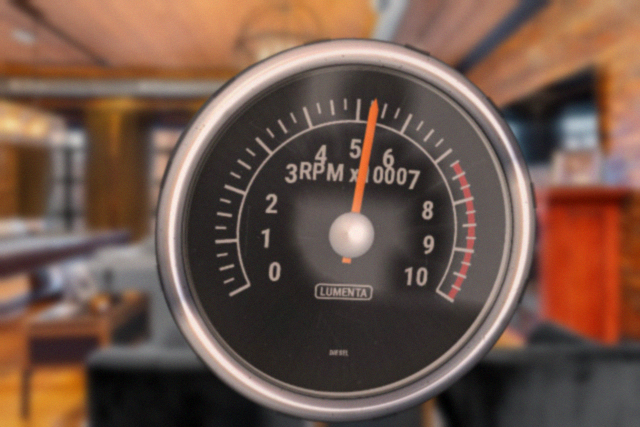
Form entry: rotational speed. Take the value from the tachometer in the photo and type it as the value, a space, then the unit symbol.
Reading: 5250 rpm
